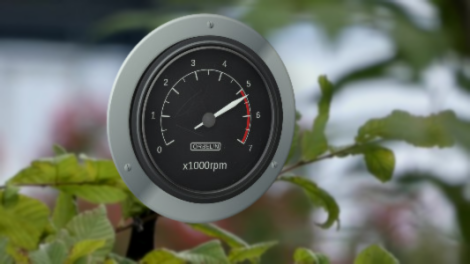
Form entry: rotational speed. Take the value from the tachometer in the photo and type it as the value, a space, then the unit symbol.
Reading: 5250 rpm
